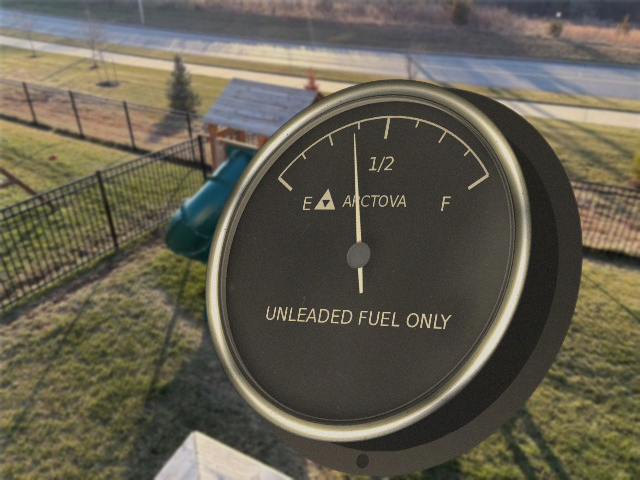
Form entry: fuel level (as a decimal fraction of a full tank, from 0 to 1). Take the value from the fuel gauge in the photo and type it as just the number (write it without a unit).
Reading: 0.375
